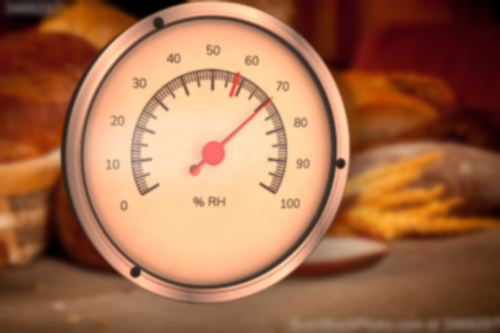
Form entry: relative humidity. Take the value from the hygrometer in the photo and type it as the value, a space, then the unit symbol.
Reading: 70 %
